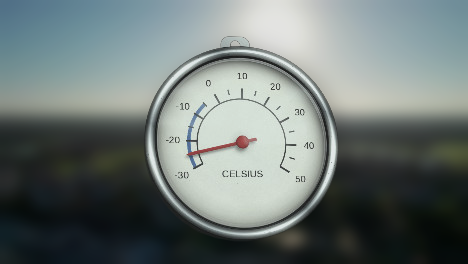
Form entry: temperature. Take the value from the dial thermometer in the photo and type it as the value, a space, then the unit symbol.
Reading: -25 °C
